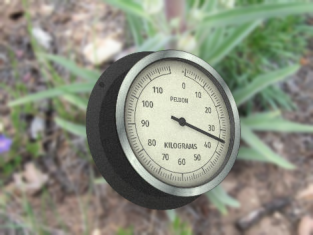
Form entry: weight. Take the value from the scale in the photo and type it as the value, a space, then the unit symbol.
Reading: 35 kg
